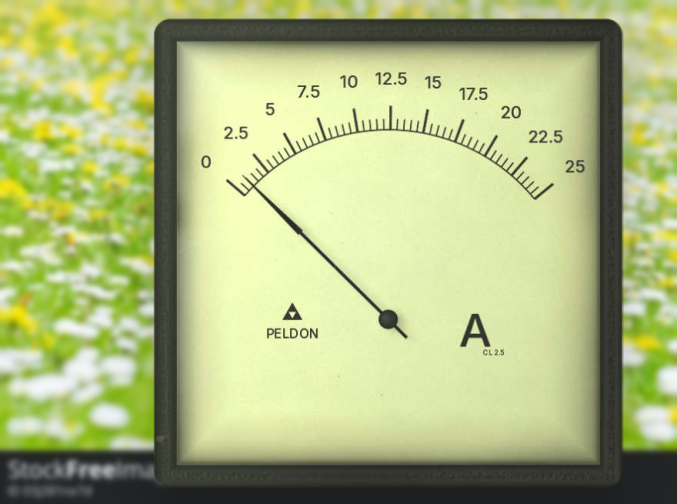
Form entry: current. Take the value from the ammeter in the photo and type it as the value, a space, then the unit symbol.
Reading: 1 A
